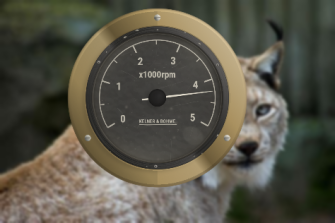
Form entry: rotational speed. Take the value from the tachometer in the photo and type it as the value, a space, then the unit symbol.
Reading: 4250 rpm
